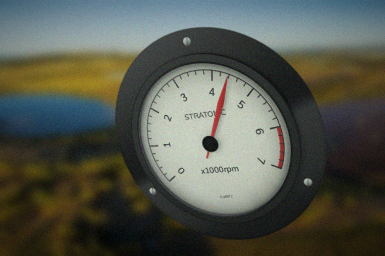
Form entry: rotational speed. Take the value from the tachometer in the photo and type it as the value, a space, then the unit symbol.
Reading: 4400 rpm
